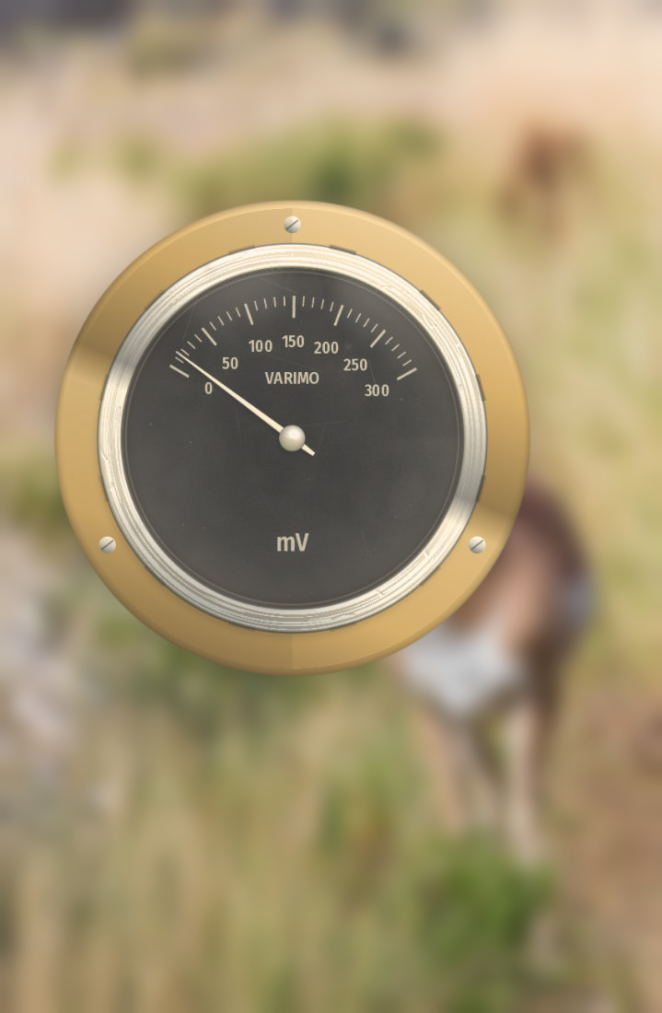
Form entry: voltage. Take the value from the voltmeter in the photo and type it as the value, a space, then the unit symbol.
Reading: 15 mV
